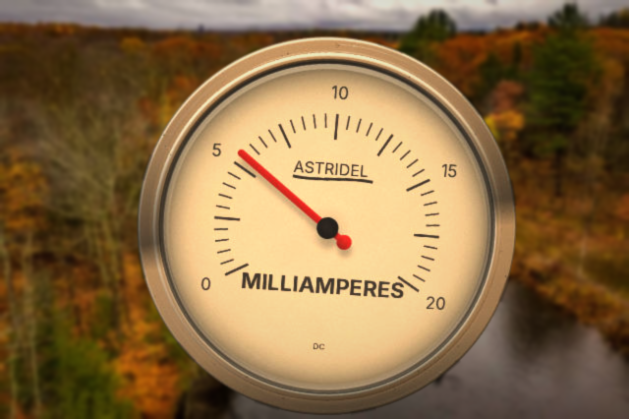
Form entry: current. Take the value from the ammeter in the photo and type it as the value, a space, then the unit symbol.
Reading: 5.5 mA
